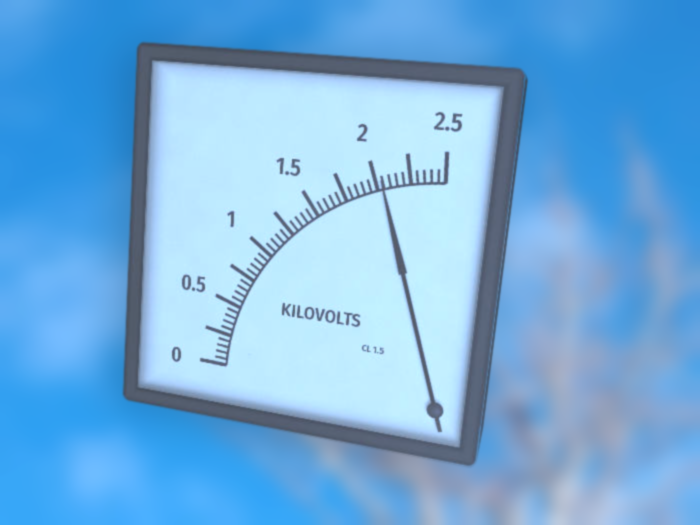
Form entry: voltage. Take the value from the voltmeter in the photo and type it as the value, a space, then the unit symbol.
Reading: 2.05 kV
